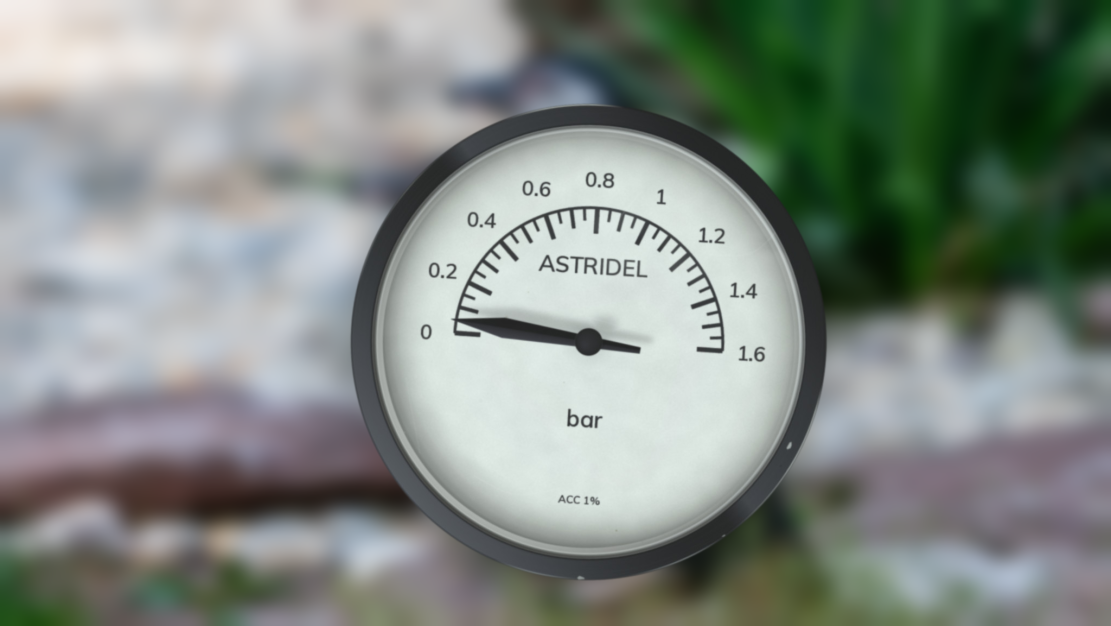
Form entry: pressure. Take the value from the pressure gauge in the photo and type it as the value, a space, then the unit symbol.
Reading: 0.05 bar
